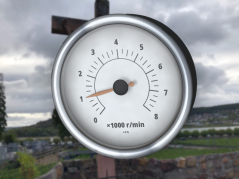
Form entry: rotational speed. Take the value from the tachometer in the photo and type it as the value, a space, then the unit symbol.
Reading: 1000 rpm
